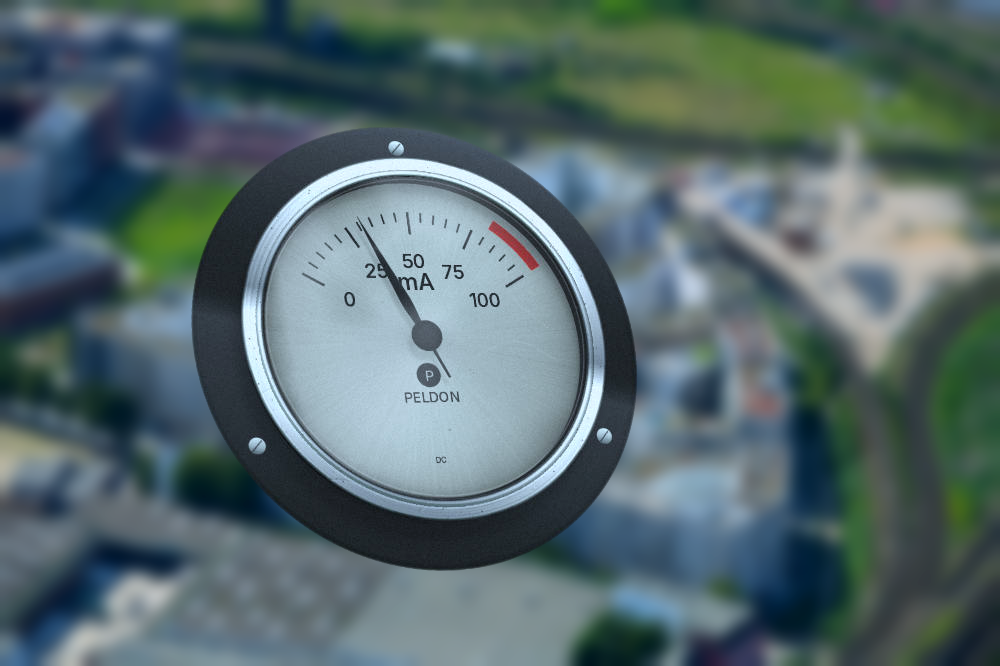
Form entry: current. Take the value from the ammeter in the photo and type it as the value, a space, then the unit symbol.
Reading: 30 mA
